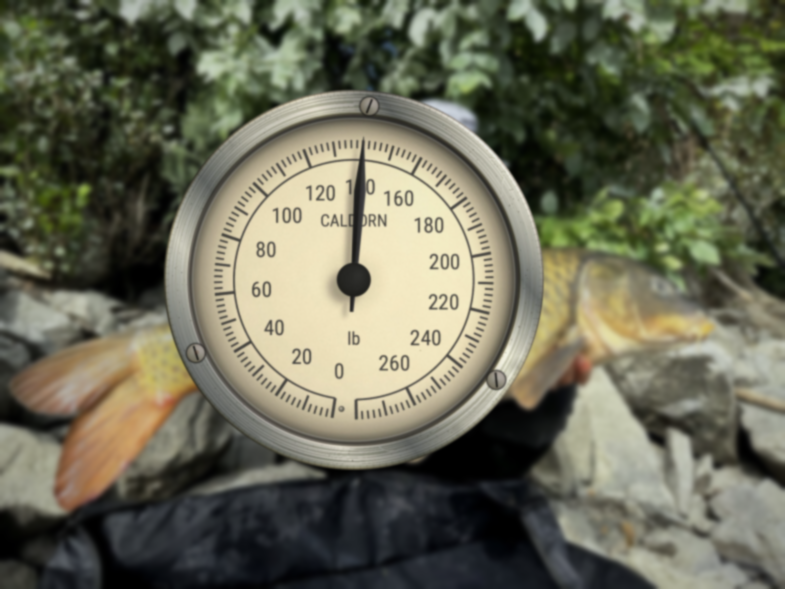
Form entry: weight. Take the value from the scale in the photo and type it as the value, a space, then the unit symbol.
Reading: 140 lb
